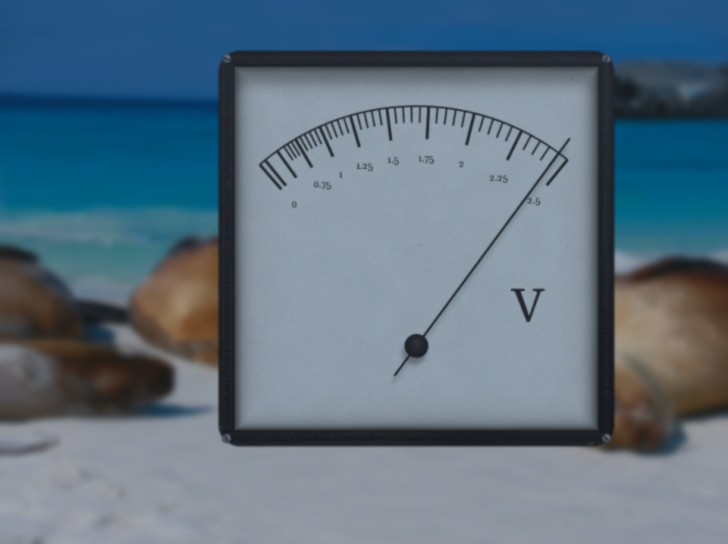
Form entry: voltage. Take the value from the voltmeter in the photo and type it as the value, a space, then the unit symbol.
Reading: 2.45 V
